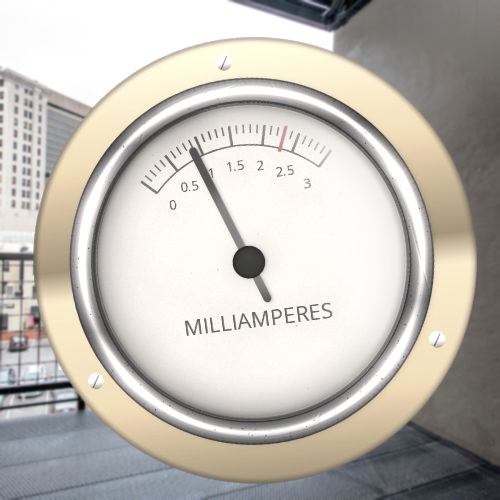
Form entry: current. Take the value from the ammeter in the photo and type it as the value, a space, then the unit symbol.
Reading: 0.9 mA
